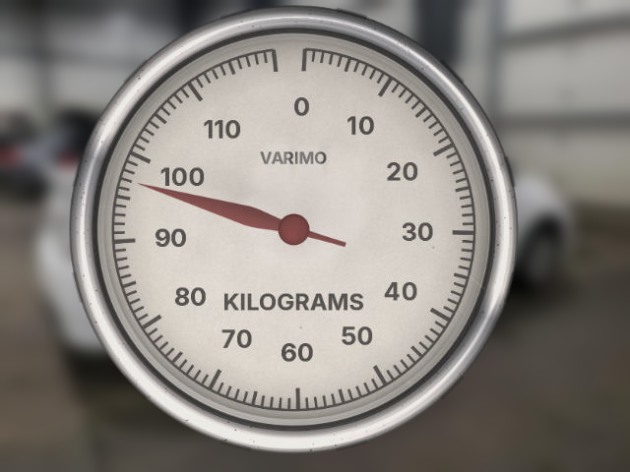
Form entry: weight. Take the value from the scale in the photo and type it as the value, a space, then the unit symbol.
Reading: 97 kg
